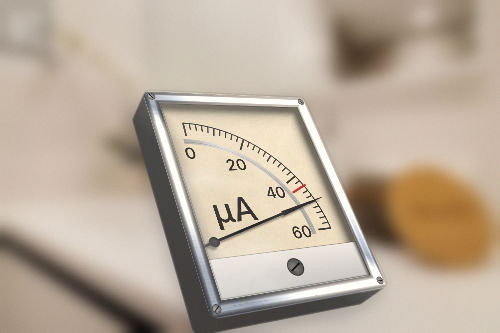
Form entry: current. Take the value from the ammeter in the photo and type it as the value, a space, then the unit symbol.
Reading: 50 µA
